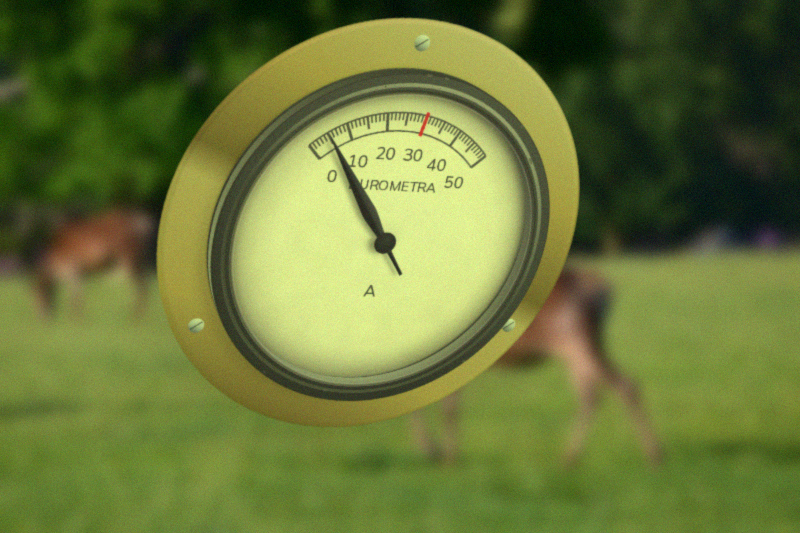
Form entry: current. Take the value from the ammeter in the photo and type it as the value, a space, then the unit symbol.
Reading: 5 A
